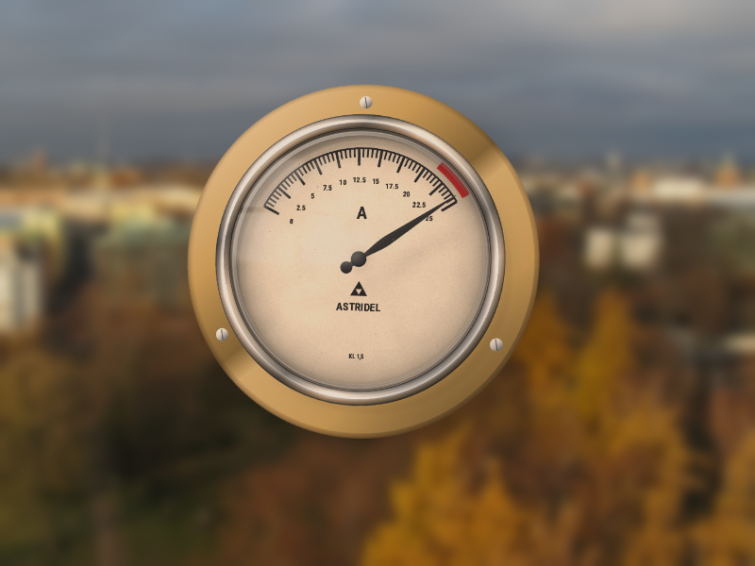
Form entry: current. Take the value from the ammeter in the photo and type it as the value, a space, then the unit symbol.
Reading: 24.5 A
